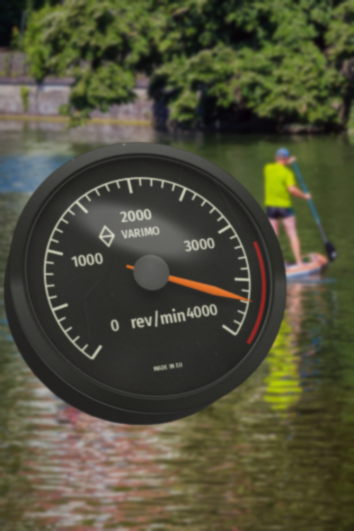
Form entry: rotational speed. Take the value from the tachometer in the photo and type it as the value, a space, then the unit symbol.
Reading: 3700 rpm
